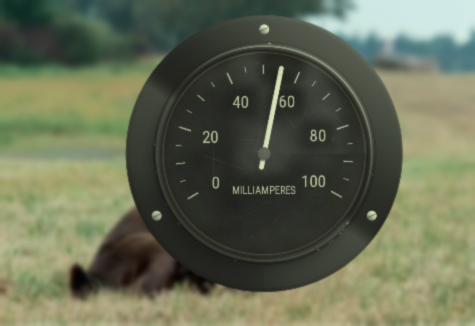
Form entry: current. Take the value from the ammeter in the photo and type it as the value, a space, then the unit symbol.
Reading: 55 mA
